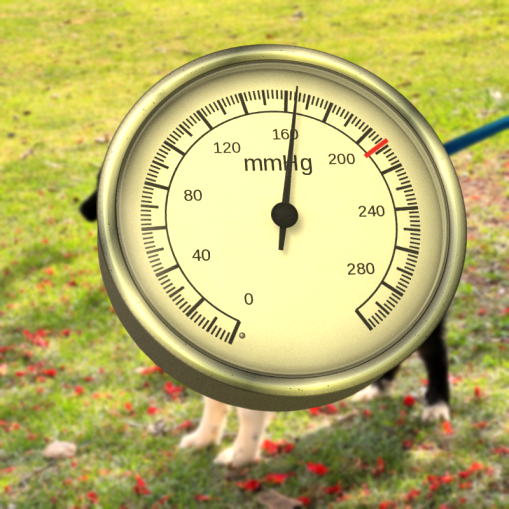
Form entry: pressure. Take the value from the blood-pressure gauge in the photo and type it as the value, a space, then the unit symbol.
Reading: 164 mmHg
